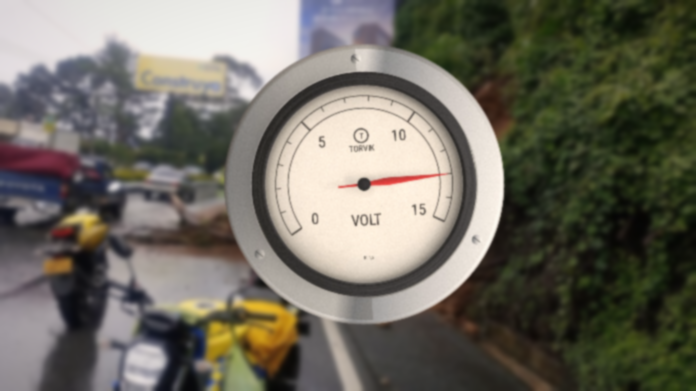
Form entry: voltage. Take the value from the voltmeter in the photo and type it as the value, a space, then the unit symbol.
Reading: 13 V
